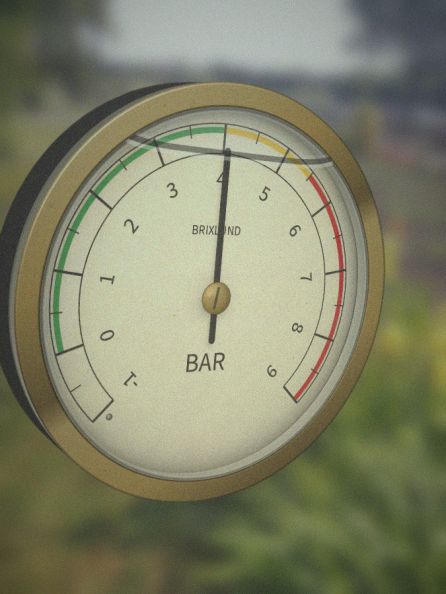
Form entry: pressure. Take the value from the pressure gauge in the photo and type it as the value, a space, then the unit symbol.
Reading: 4 bar
